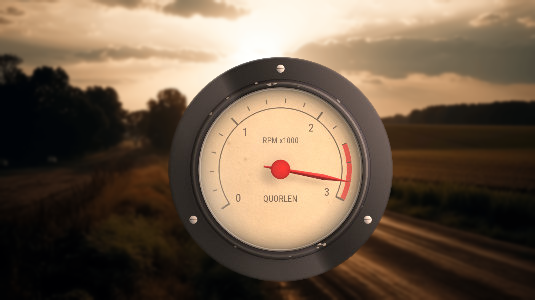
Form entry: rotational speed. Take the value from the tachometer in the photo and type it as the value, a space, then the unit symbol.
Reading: 2800 rpm
